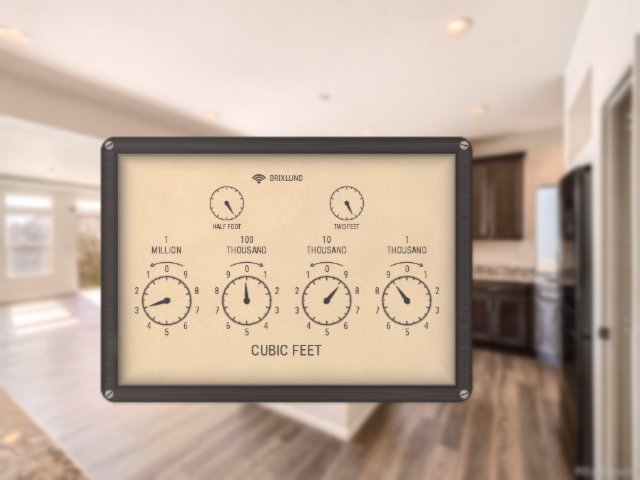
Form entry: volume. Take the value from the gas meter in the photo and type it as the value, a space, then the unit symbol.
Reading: 298900 ft³
